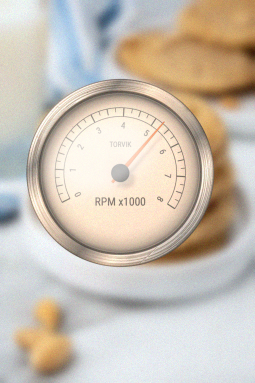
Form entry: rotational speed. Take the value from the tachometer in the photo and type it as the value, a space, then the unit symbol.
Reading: 5250 rpm
